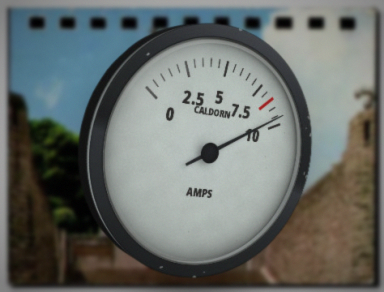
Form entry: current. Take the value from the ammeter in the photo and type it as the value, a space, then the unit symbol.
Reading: 9.5 A
